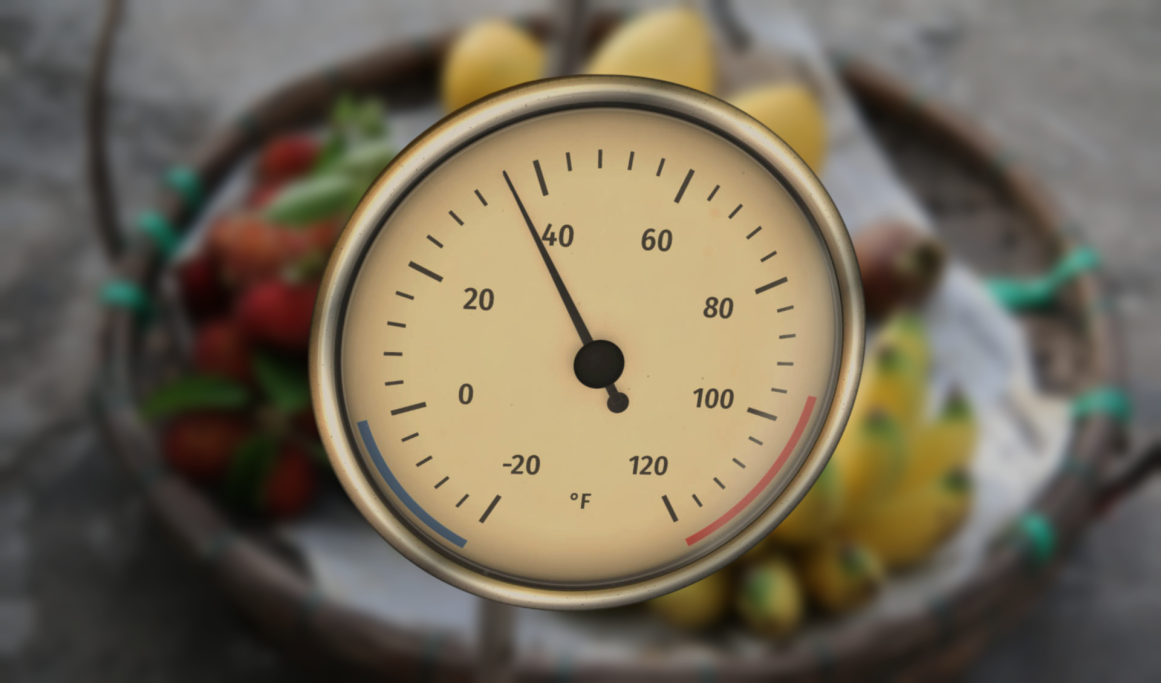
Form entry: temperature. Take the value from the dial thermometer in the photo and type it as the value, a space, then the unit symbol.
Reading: 36 °F
